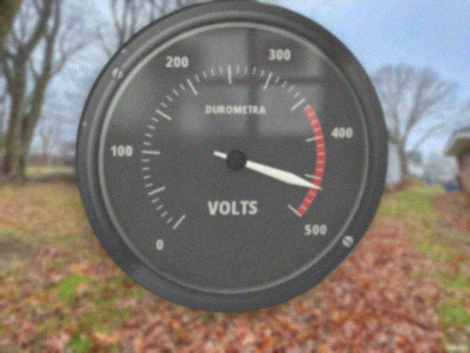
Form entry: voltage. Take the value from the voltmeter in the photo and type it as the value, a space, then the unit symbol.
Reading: 460 V
